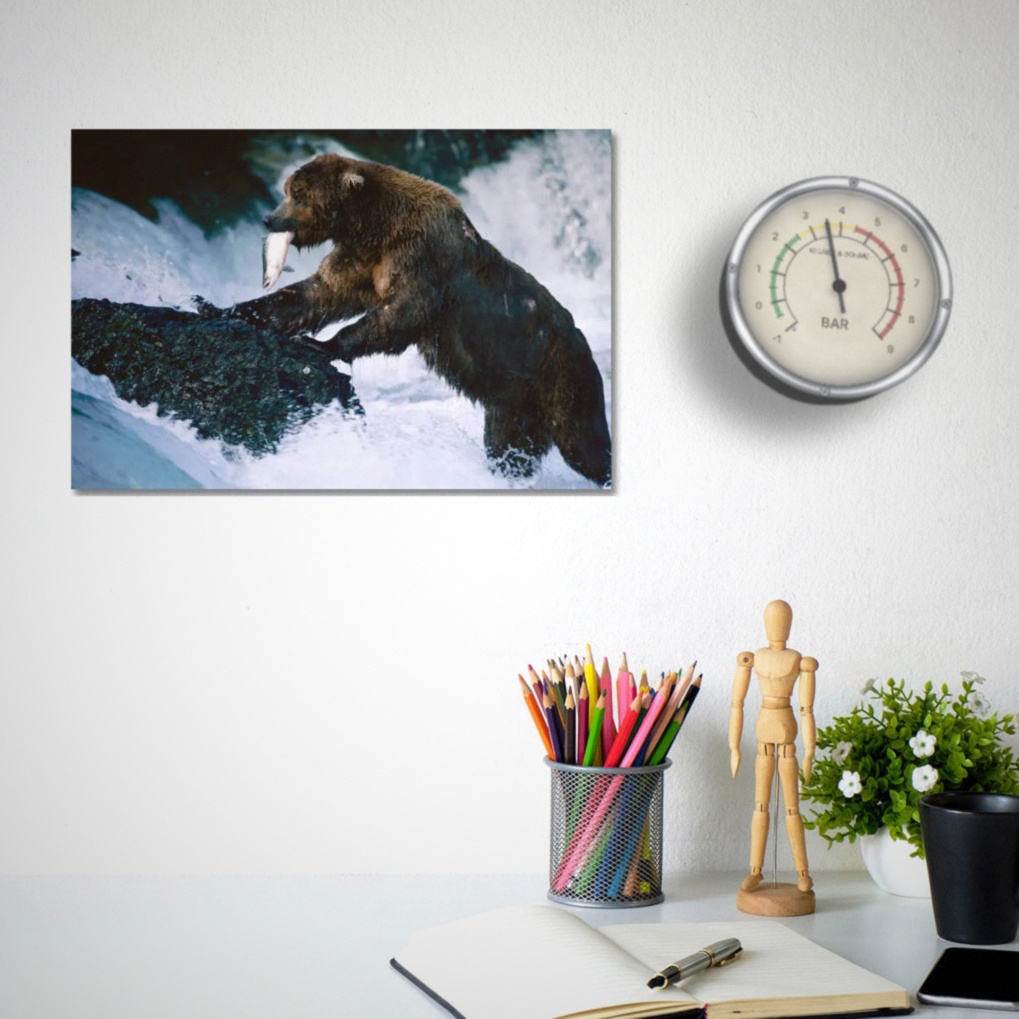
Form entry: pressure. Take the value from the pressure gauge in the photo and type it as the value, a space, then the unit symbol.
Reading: 3.5 bar
